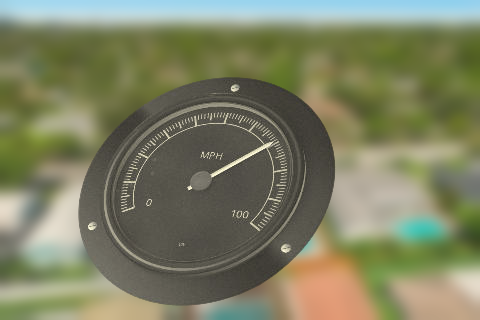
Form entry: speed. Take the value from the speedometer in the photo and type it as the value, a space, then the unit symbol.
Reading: 70 mph
